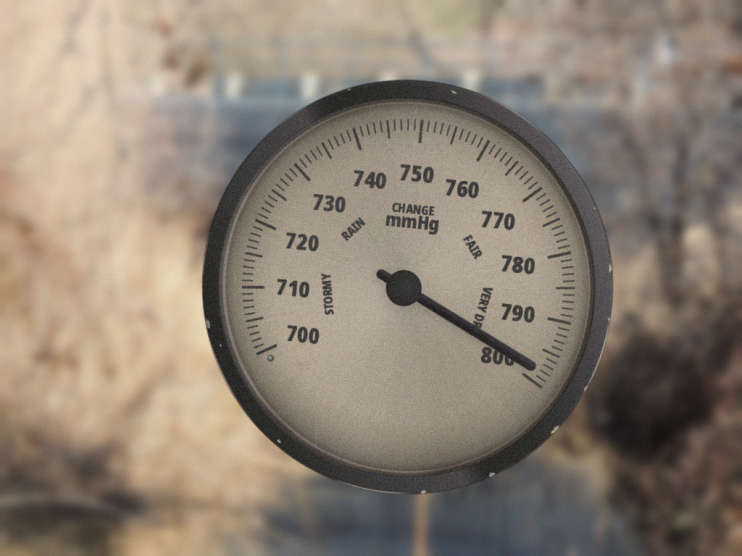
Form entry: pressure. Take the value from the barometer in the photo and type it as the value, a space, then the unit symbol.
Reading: 798 mmHg
